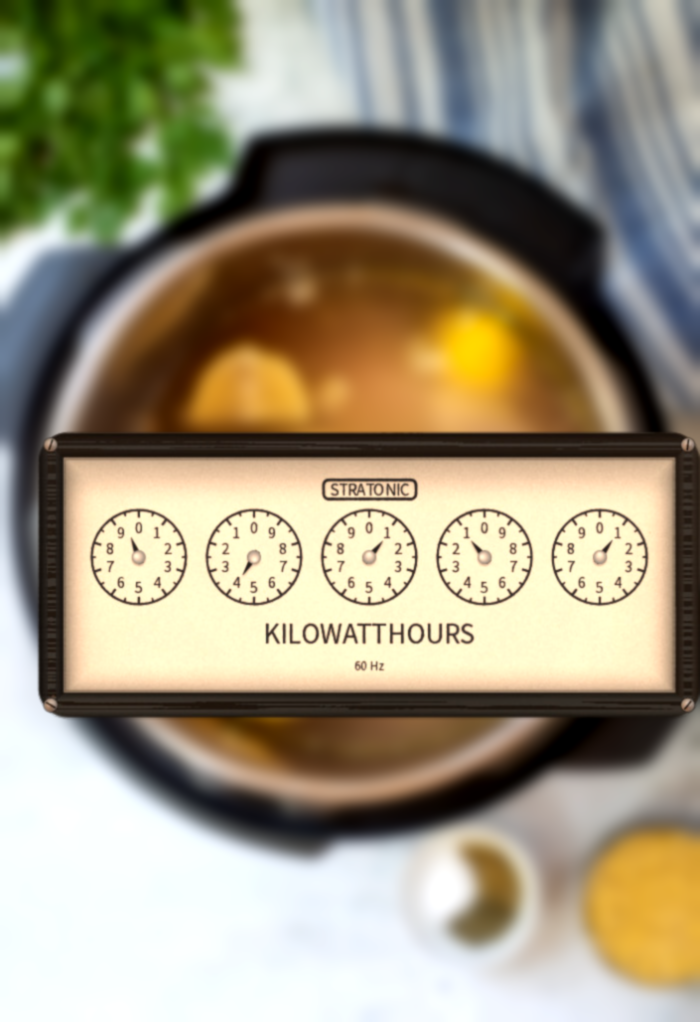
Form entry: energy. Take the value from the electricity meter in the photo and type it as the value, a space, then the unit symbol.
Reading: 94111 kWh
